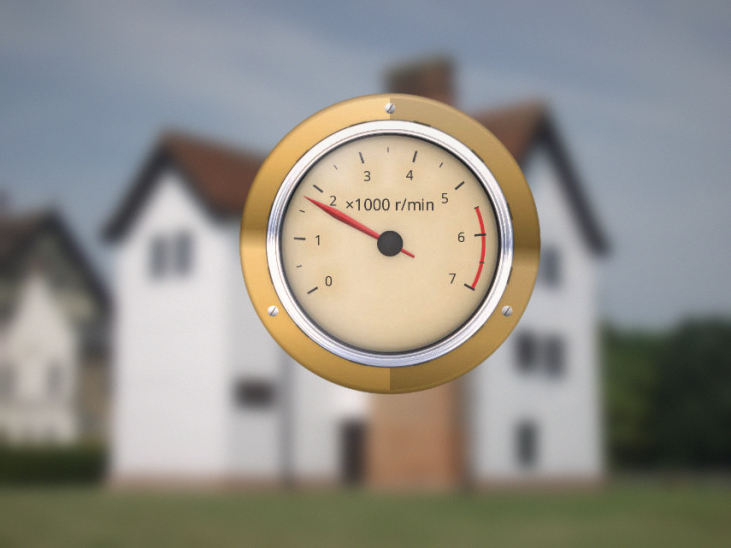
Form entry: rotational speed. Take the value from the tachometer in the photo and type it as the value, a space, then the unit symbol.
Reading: 1750 rpm
